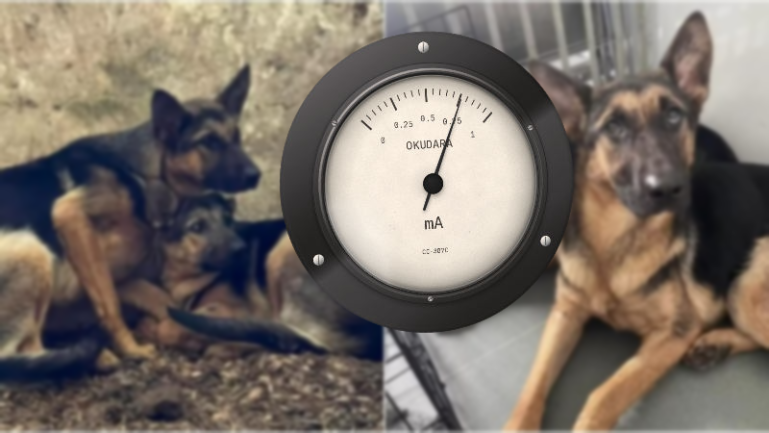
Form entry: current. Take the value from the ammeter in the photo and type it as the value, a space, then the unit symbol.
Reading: 0.75 mA
